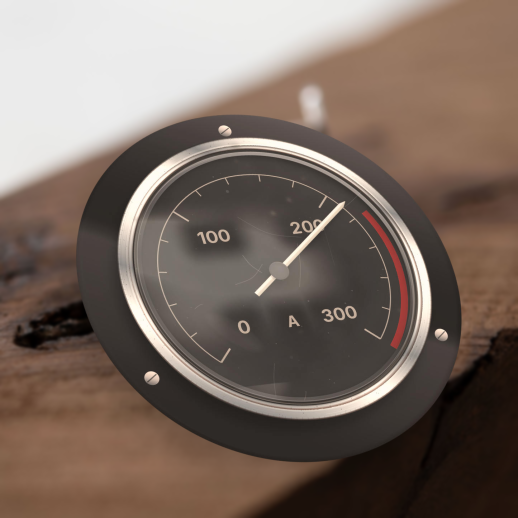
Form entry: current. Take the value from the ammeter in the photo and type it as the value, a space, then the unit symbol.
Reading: 210 A
